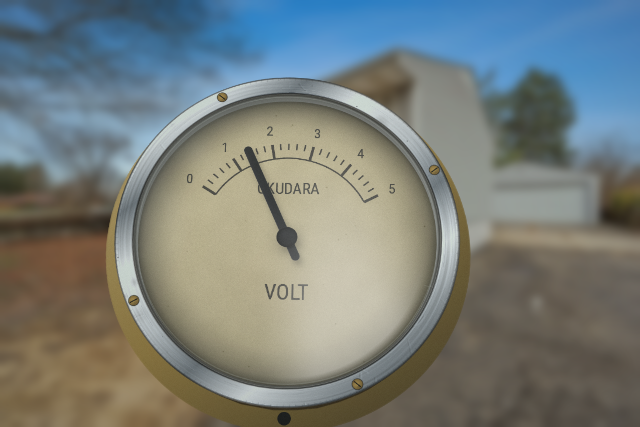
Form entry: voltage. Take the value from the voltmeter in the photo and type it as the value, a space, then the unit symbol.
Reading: 1.4 V
